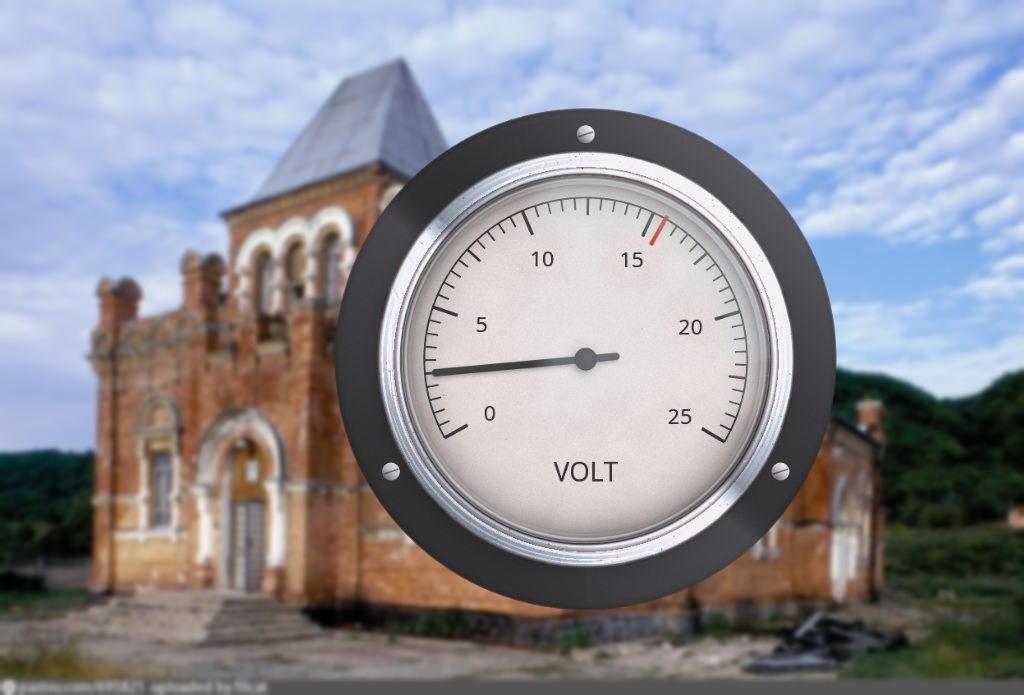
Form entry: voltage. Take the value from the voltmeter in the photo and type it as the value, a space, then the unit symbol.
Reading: 2.5 V
